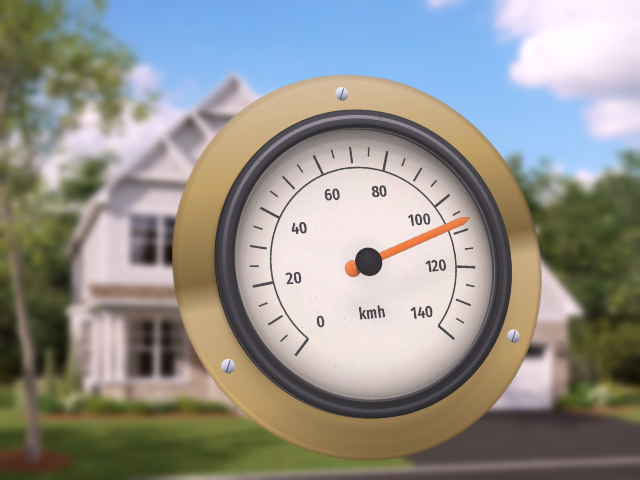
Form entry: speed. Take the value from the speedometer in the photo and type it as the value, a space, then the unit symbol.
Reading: 107.5 km/h
